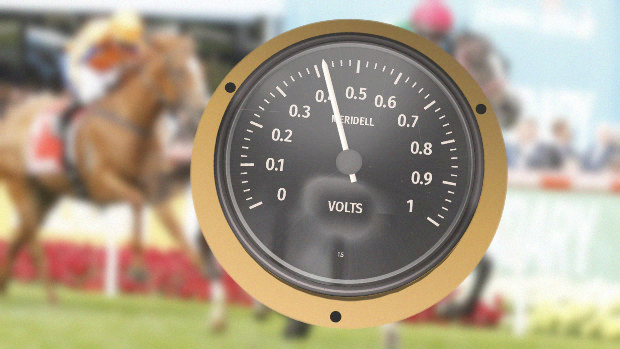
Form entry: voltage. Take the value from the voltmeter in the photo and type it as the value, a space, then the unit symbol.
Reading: 0.42 V
